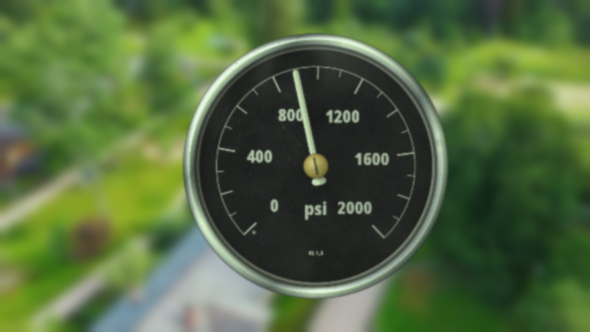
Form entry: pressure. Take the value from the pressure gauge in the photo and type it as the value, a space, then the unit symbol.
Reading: 900 psi
